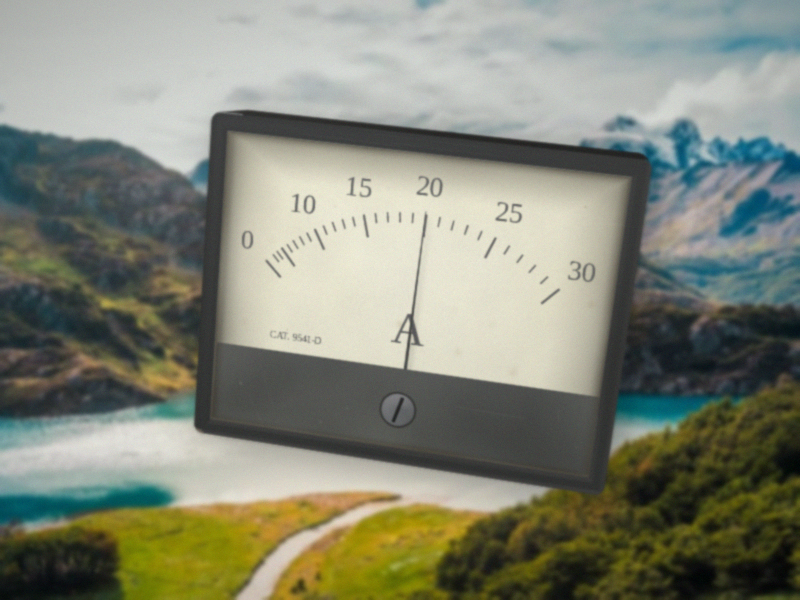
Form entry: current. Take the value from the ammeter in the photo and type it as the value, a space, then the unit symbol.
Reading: 20 A
